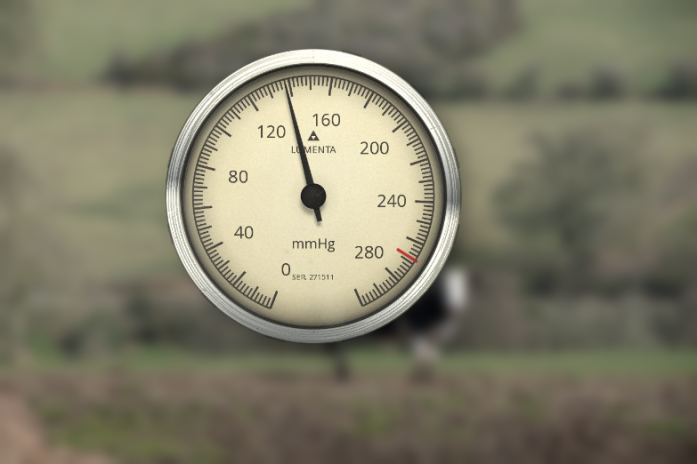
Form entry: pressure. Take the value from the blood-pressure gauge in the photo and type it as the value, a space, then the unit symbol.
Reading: 138 mmHg
